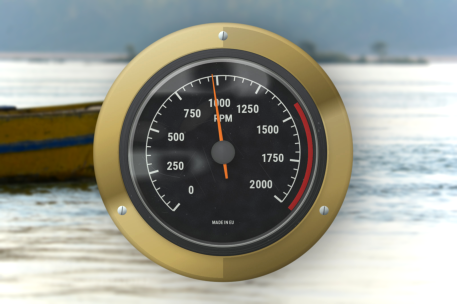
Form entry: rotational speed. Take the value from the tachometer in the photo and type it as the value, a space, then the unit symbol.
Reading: 975 rpm
